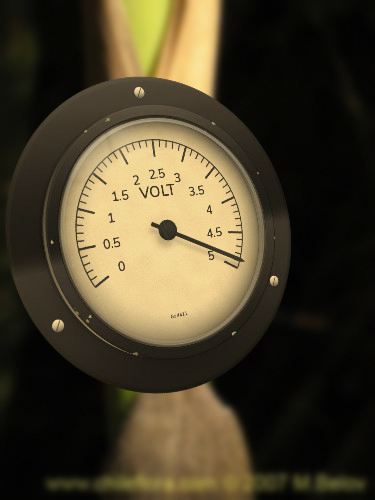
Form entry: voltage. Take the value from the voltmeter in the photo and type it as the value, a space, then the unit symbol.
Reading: 4.9 V
